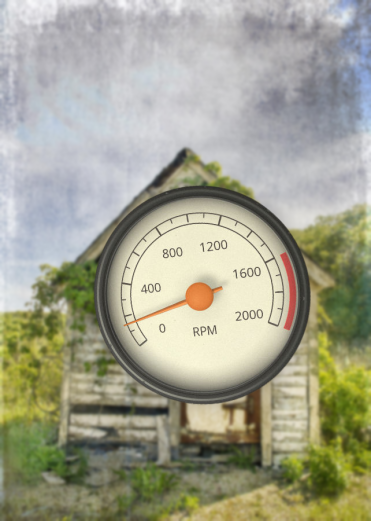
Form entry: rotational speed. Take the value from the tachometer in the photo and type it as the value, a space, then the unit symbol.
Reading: 150 rpm
